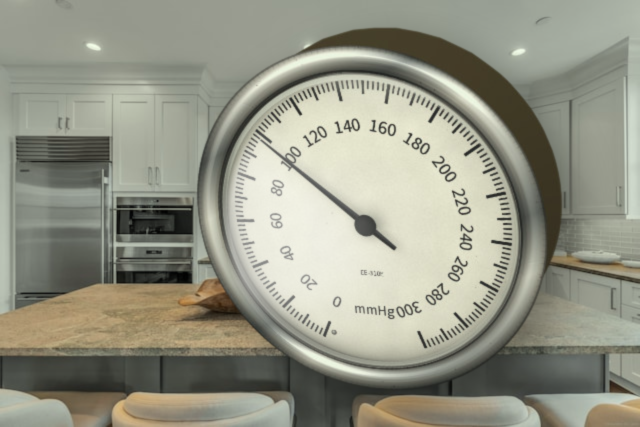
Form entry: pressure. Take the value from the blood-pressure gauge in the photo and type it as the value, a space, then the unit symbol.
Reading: 100 mmHg
